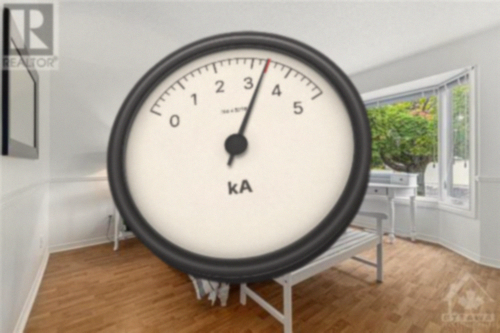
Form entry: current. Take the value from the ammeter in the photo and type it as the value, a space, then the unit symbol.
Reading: 3.4 kA
